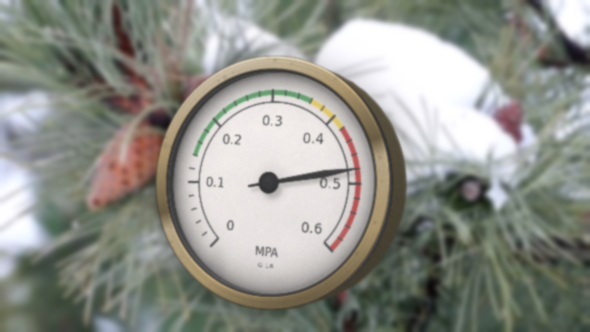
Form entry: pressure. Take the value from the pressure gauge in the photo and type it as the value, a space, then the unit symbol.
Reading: 0.48 MPa
